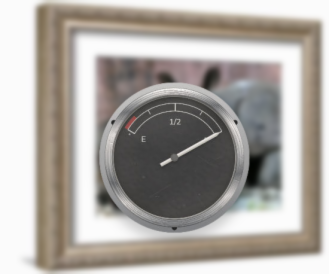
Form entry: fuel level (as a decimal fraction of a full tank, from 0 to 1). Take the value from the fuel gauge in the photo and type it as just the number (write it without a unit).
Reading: 1
